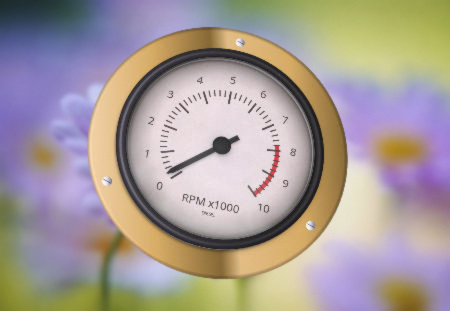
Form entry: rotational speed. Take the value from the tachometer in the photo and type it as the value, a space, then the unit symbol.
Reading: 200 rpm
